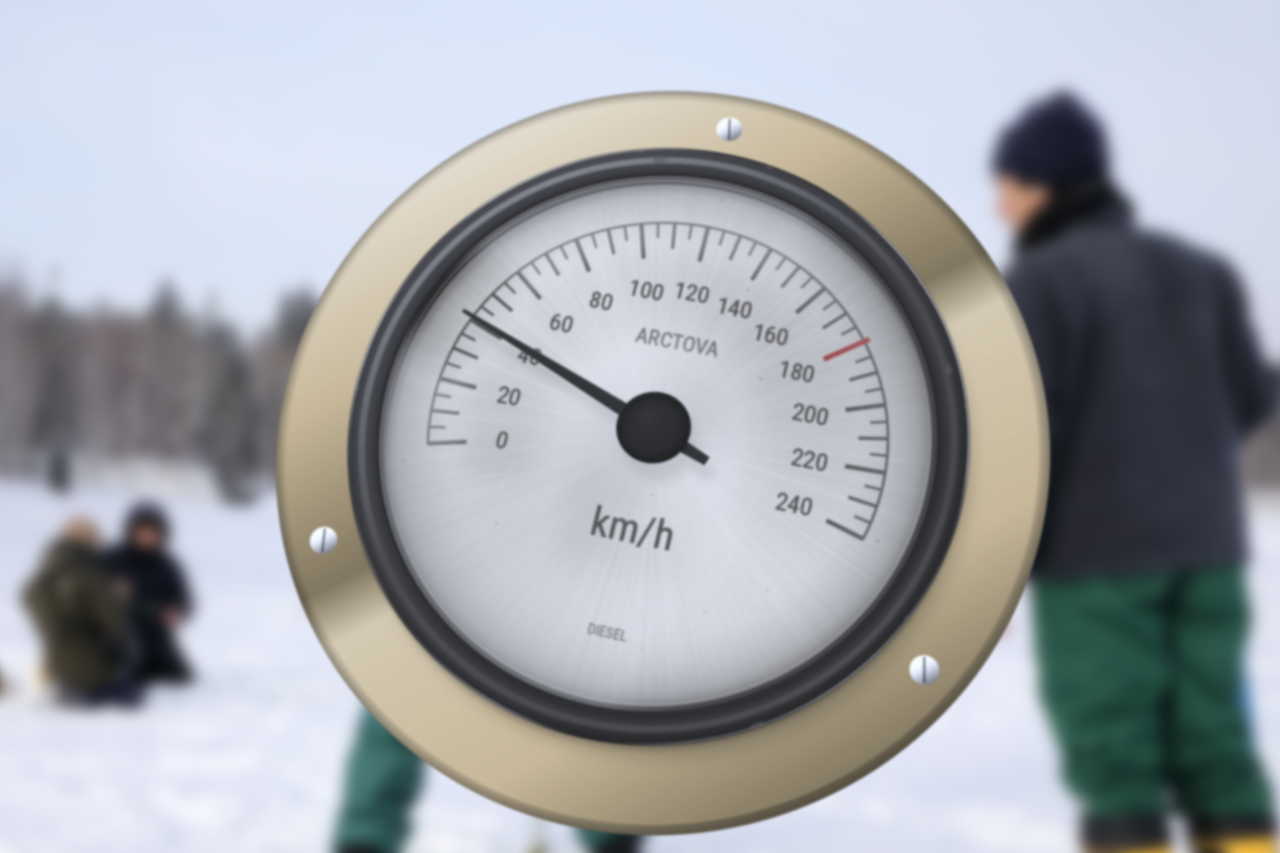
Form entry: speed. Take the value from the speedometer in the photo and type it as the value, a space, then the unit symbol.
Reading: 40 km/h
